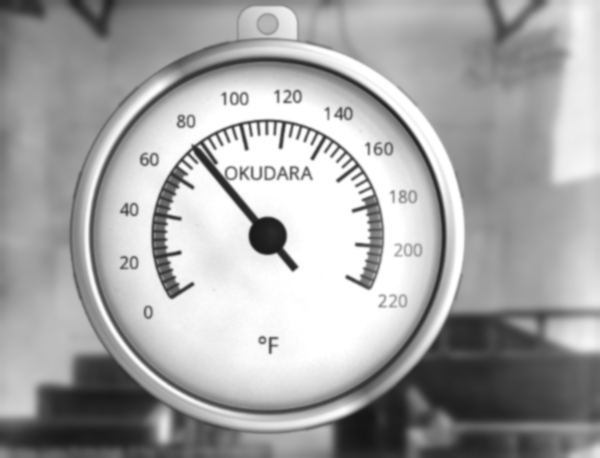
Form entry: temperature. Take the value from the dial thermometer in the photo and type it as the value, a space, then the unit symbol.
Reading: 76 °F
